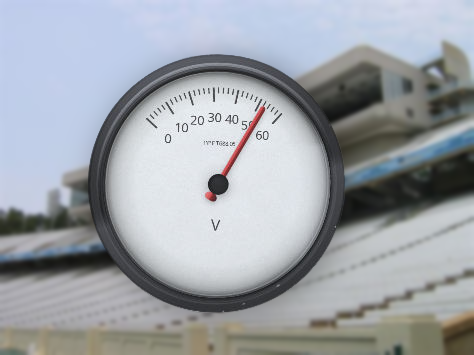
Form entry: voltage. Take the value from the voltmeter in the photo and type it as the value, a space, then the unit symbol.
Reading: 52 V
